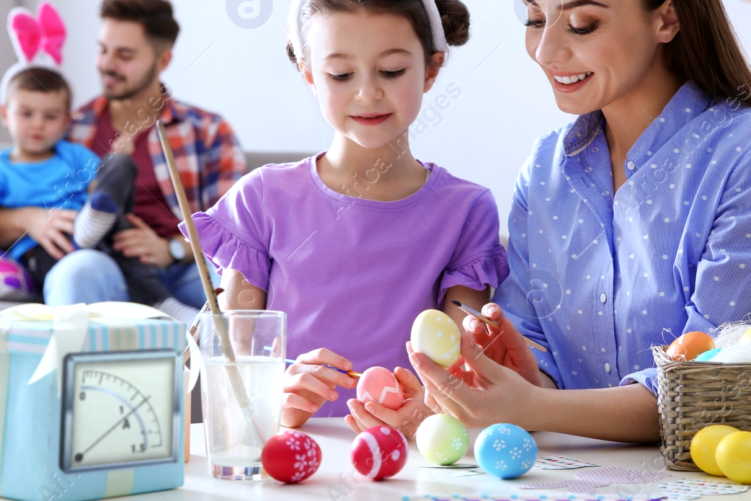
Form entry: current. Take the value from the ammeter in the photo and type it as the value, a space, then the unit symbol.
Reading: 1.1 A
